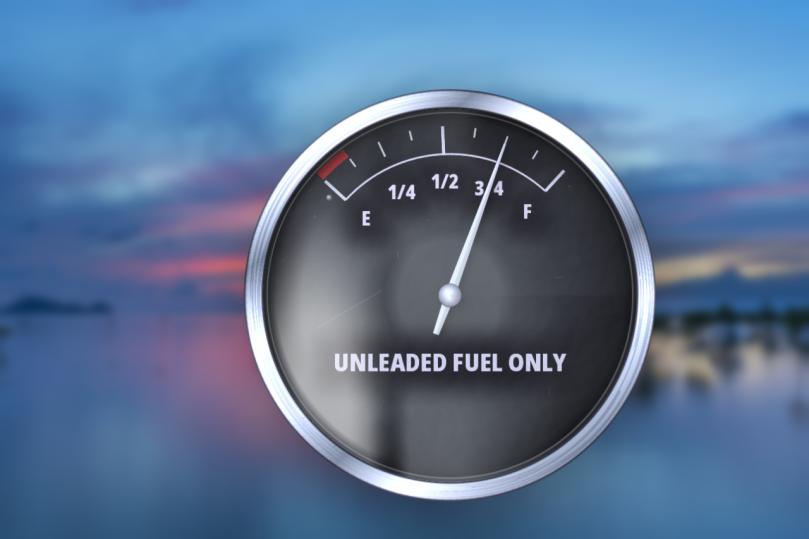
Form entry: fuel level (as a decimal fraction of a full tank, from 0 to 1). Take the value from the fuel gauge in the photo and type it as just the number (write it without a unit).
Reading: 0.75
